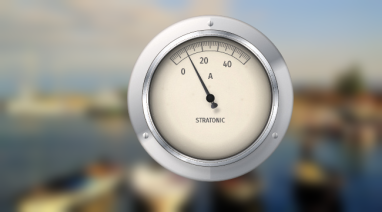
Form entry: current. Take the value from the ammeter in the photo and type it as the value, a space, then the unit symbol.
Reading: 10 A
